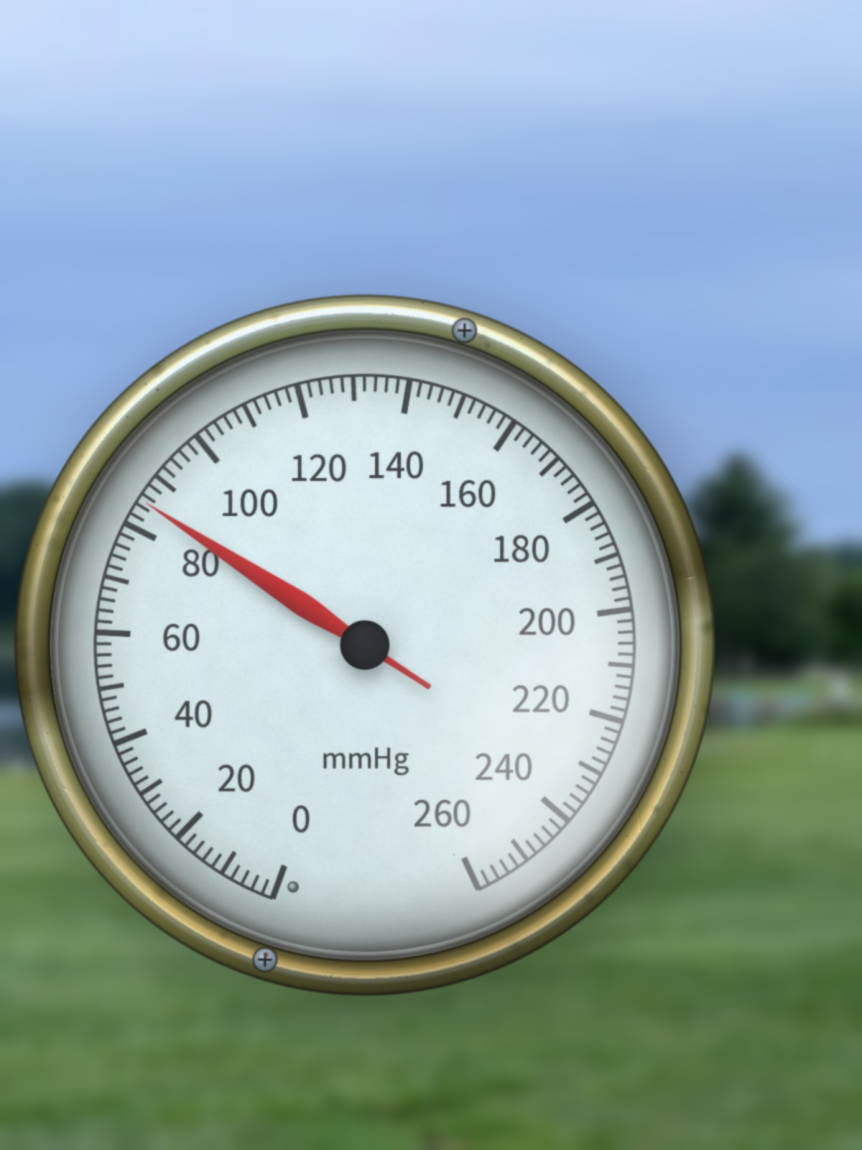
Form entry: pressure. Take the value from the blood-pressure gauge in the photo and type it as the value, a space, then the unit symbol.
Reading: 85 mmHg
